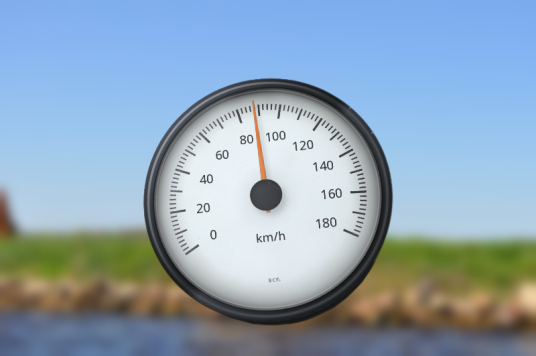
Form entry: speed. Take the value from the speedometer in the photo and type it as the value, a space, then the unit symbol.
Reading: 88 km/h
